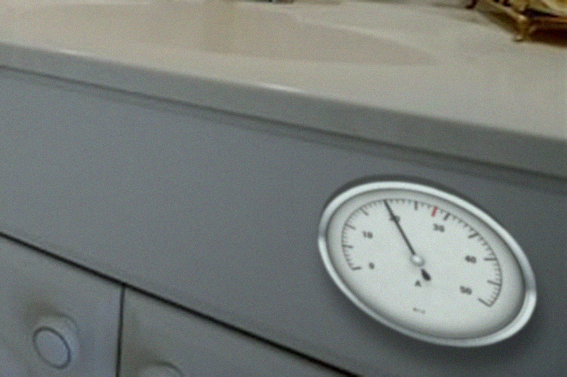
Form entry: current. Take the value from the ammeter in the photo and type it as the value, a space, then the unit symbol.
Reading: 20 A
